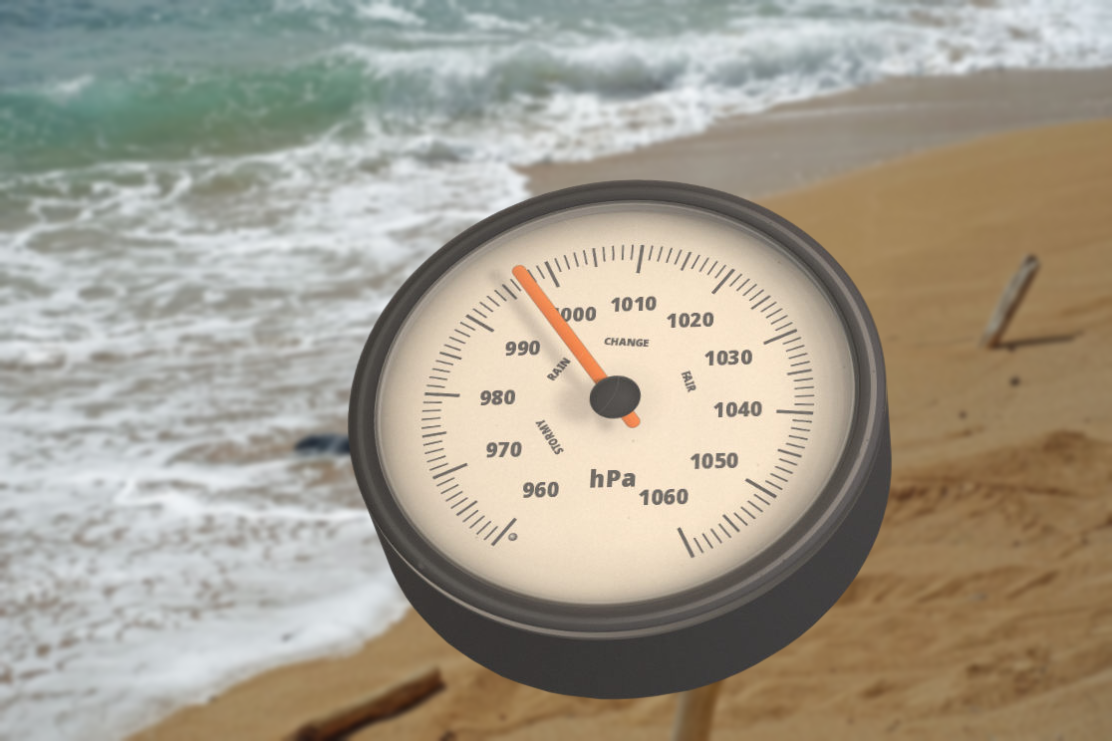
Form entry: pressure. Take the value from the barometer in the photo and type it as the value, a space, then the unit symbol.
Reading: 997 hPa
